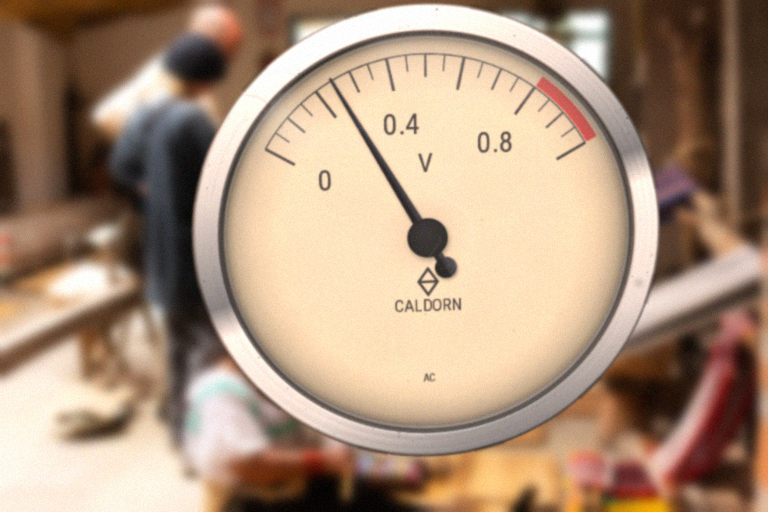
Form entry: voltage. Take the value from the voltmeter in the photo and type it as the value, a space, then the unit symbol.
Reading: 0.25 V
